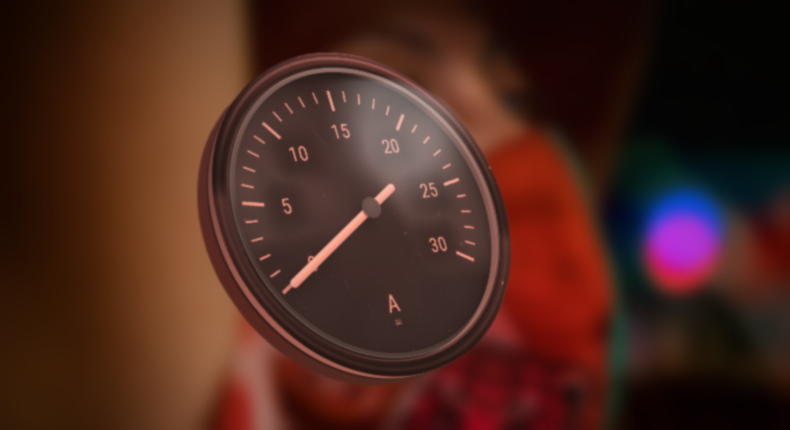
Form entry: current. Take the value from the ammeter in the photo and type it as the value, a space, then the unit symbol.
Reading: 0 A
